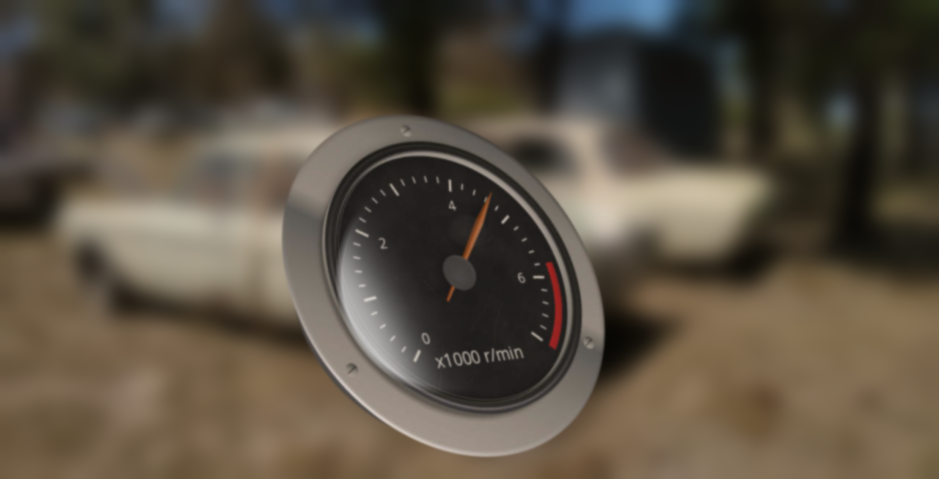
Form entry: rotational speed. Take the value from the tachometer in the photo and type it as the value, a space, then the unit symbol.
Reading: 4600 rpm
